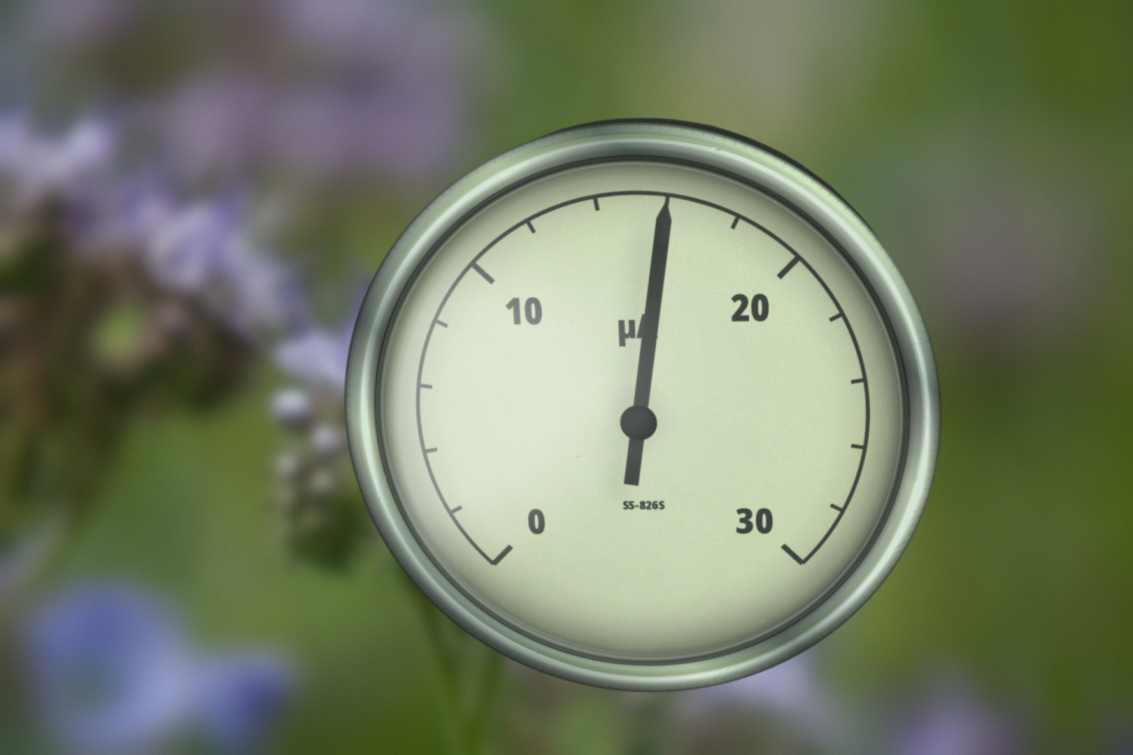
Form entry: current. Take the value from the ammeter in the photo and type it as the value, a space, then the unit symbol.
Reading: 16 µA
